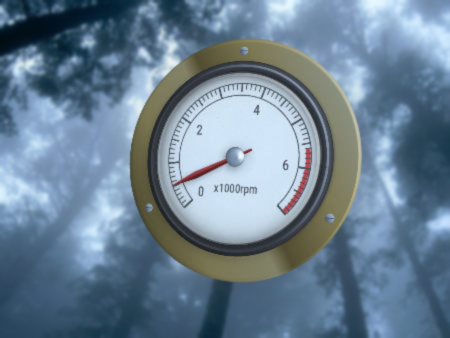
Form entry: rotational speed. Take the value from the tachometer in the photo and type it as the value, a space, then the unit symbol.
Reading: 500 rpm
